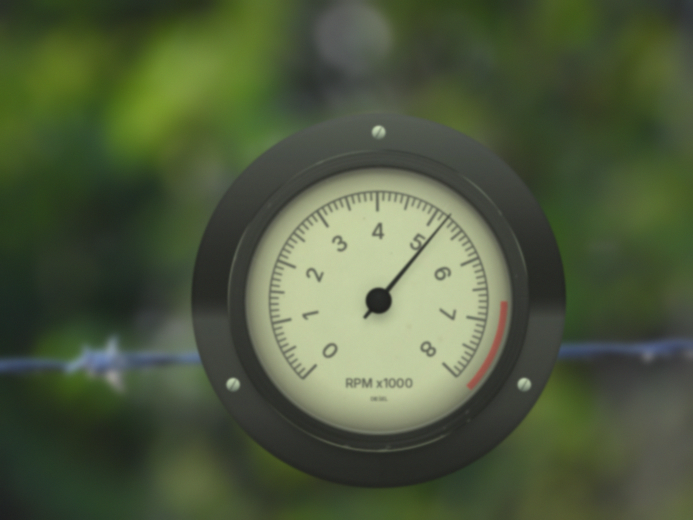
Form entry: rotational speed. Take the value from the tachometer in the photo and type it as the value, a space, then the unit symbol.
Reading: 5200 rpm
